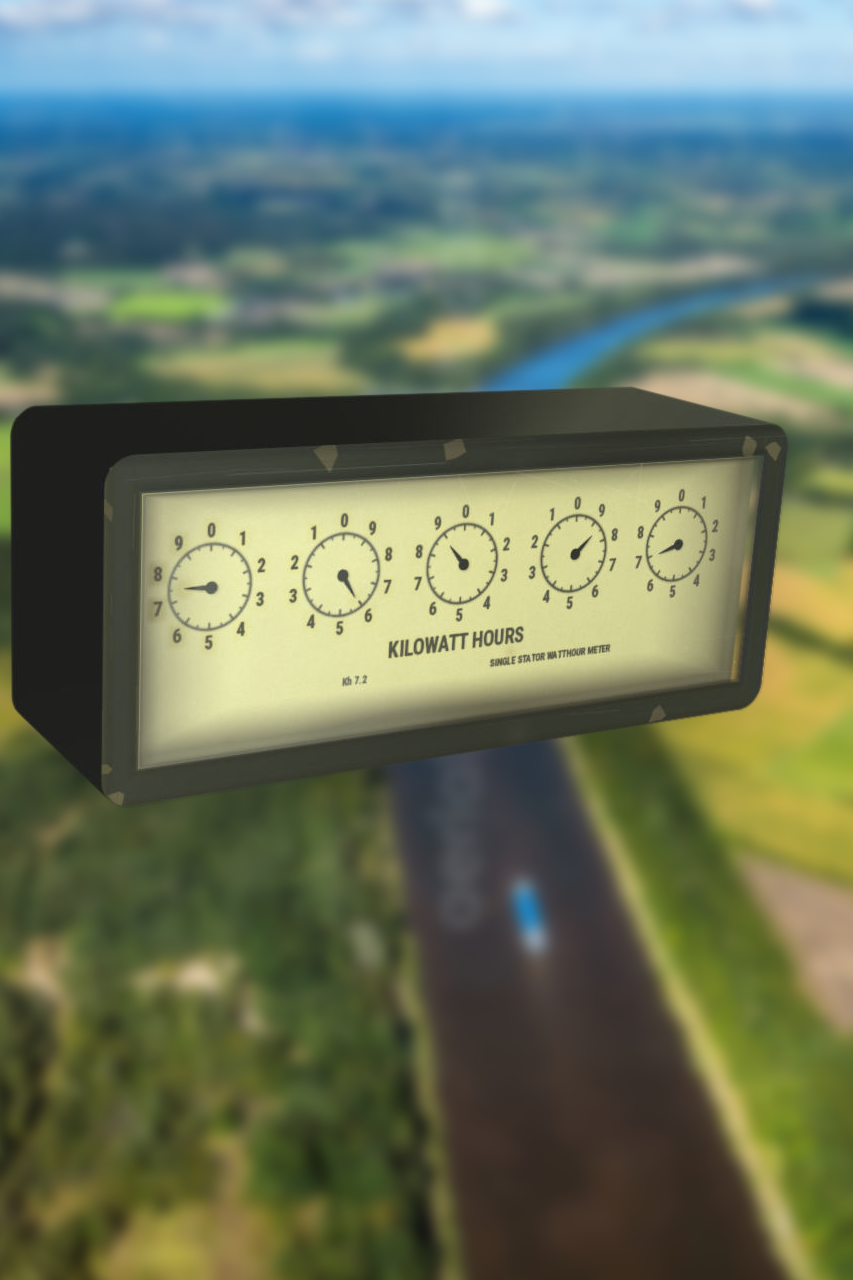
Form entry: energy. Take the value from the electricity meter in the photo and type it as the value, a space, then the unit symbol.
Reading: 75887 kWh
